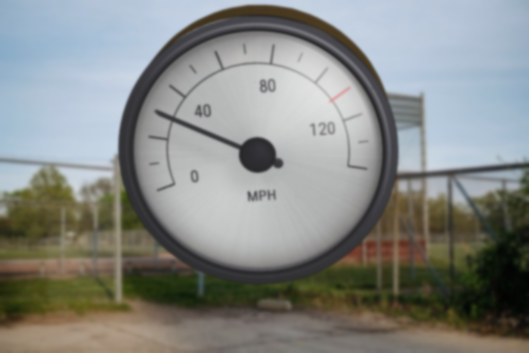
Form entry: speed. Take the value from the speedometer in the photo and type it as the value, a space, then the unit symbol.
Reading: 30 mph
